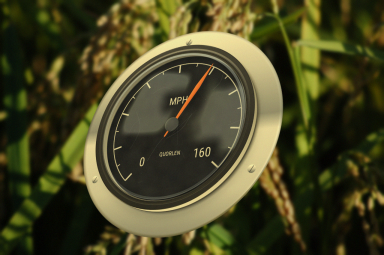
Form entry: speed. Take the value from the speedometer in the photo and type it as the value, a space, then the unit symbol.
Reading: 100 mph
